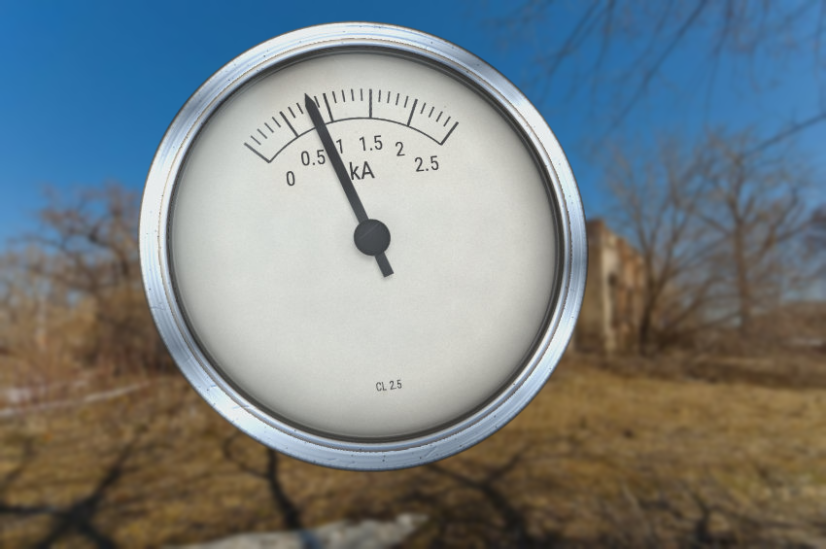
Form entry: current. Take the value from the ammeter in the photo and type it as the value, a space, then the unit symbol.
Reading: 0.8 kA
